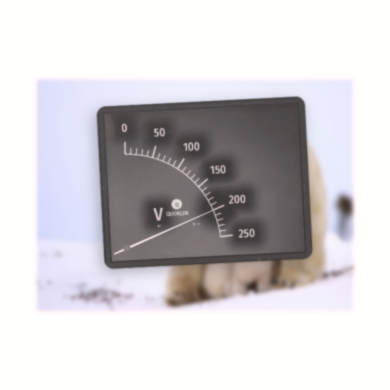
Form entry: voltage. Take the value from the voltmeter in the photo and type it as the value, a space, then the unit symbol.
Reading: 200 V
